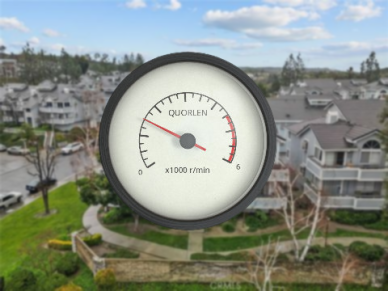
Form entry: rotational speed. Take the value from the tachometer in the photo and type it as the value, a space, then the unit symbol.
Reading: 1500 rpm
